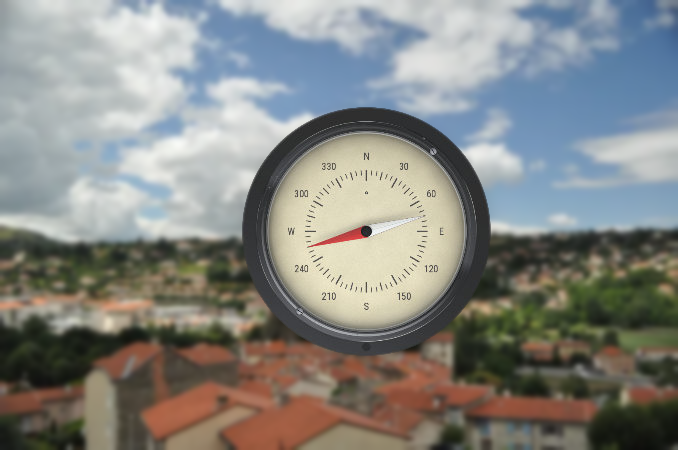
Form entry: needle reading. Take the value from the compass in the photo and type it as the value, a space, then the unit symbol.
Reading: 255 °
